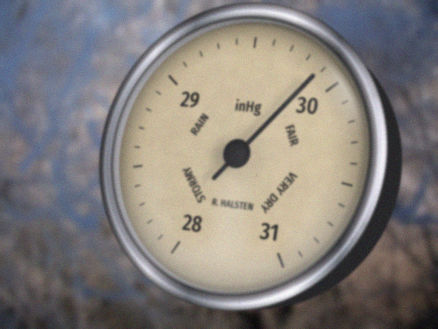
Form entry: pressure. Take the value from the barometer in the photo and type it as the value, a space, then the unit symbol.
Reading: 29.9 inHg
